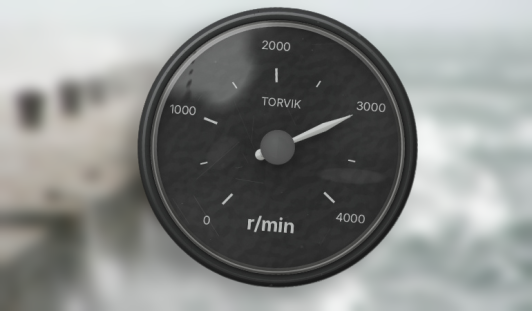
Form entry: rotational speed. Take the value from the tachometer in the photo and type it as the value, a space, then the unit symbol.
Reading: 3000 rpm
